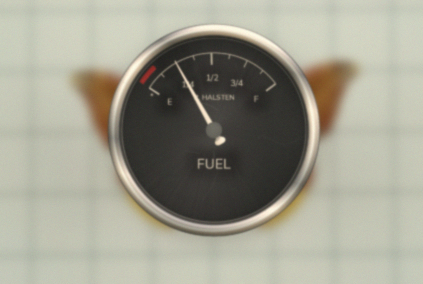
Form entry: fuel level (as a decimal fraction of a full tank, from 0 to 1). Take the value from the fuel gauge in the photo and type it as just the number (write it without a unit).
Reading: 0.25
